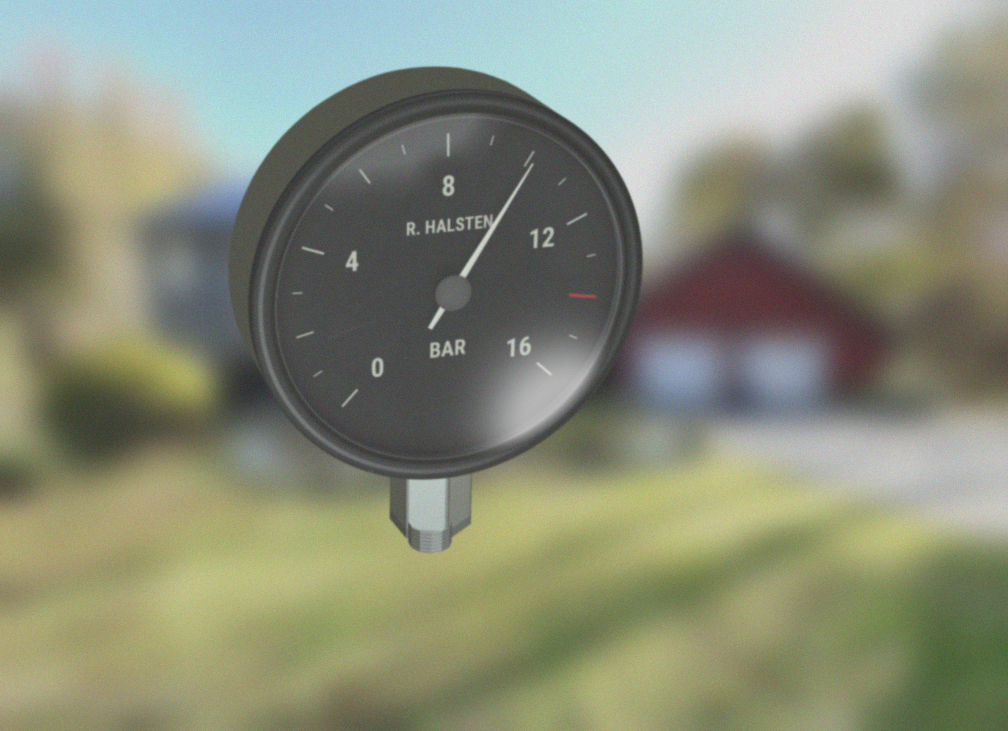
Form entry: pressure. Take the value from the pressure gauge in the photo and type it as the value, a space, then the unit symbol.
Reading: 10 bar
